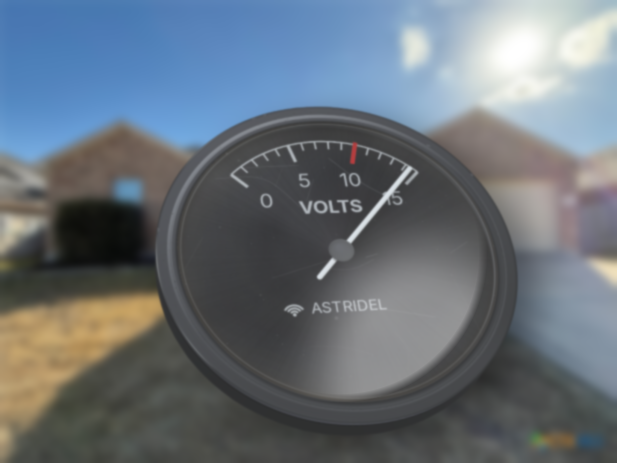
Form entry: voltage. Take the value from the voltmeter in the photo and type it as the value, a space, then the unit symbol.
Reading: 14.5 V
